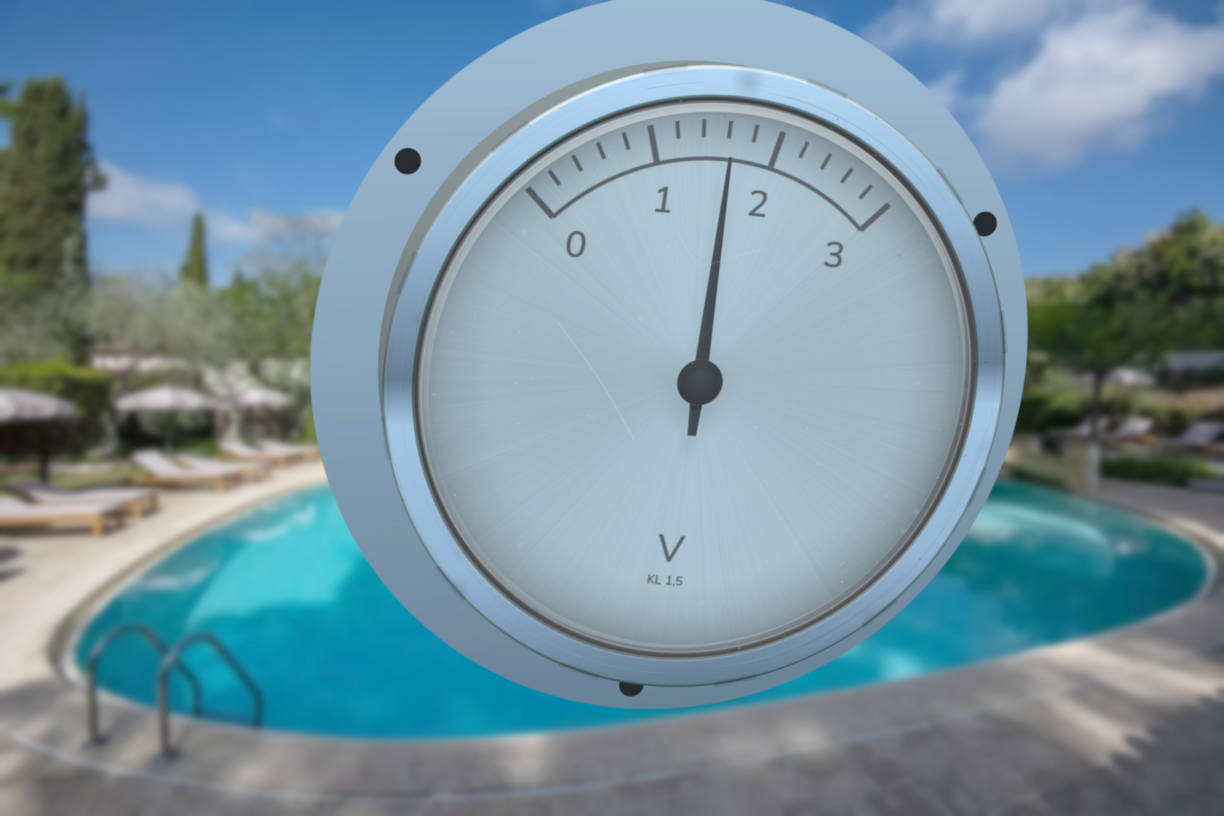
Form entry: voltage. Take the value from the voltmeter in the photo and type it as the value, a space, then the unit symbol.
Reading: 1.6 V
